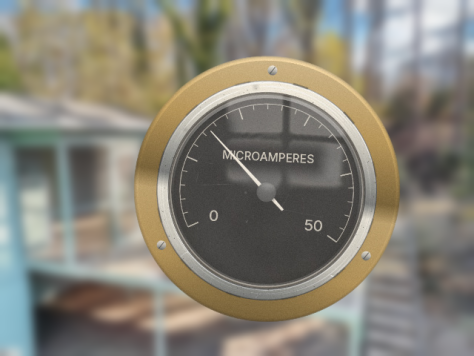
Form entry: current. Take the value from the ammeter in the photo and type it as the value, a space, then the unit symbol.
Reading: 15 µA
